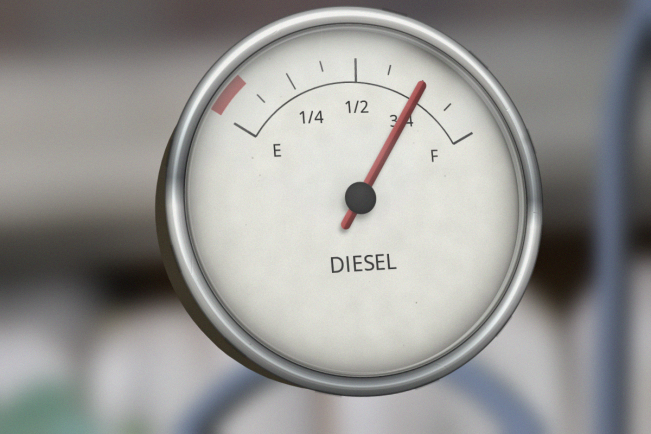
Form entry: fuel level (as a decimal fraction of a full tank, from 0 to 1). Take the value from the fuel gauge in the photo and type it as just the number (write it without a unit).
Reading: 0.75
